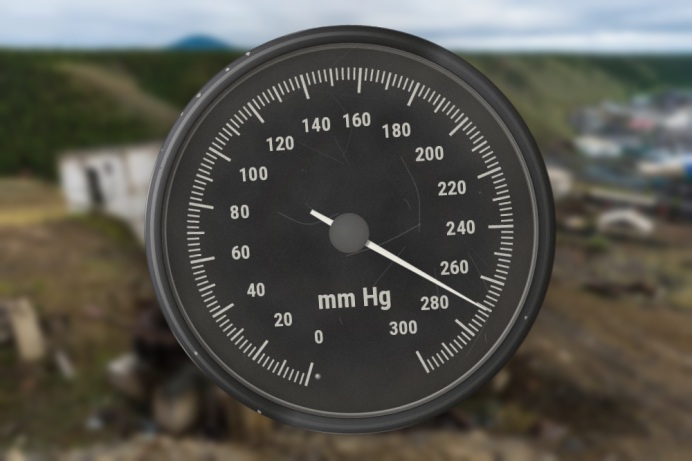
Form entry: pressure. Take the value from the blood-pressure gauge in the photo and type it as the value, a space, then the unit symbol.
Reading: 270 mmHg
